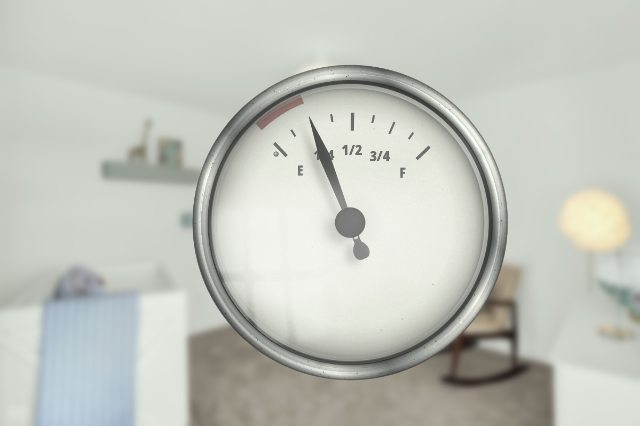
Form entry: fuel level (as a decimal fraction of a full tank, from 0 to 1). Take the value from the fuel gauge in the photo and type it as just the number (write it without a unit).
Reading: 0.25
